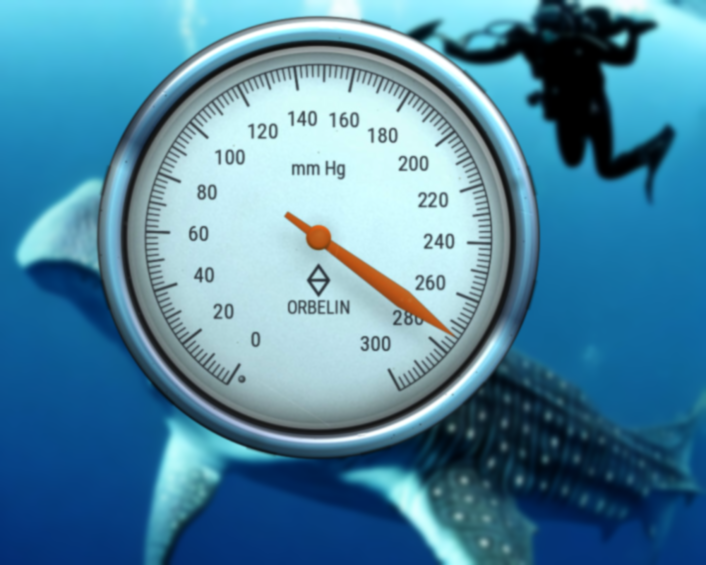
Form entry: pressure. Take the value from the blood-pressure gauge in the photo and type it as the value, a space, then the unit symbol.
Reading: 274 mmHg
